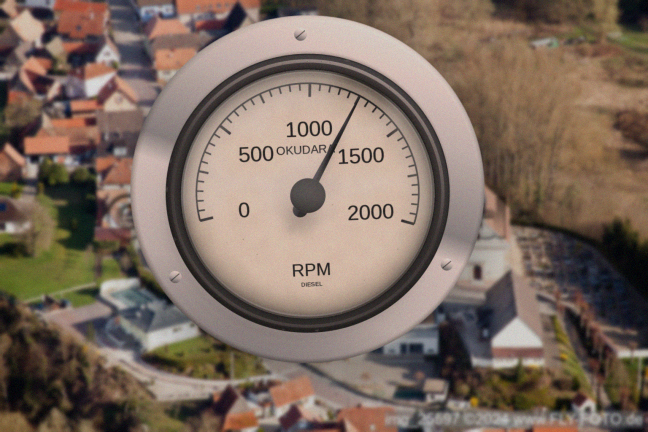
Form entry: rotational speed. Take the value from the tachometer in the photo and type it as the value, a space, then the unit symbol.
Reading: 1250 rpm
